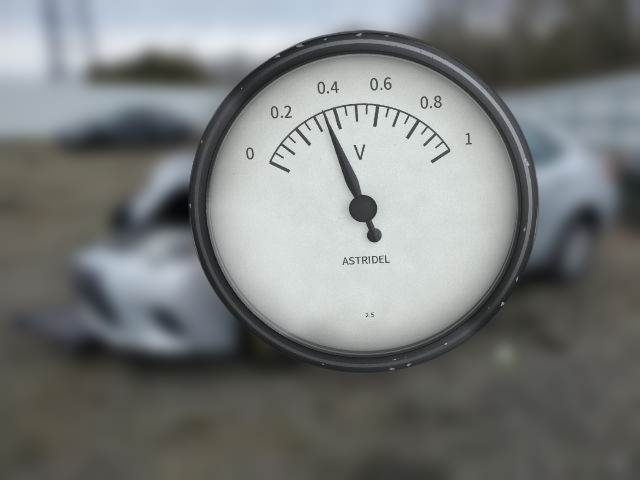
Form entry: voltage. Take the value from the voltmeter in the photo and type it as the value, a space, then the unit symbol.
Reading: 0.35 V
